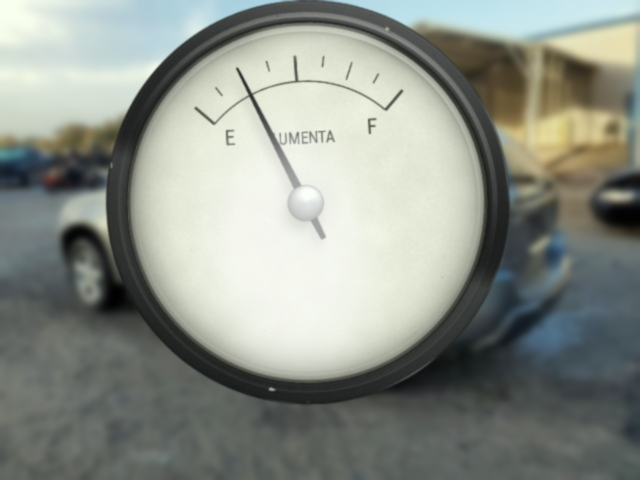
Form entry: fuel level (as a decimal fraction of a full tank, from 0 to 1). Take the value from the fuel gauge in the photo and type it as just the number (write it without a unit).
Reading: 0.25
